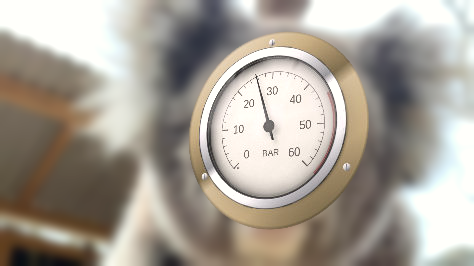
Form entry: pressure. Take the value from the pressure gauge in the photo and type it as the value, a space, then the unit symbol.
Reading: 26 bar
